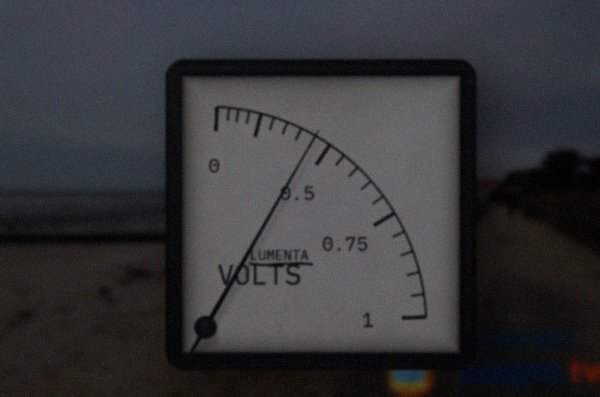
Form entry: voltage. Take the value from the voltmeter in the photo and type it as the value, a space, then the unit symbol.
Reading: 0.45 V
